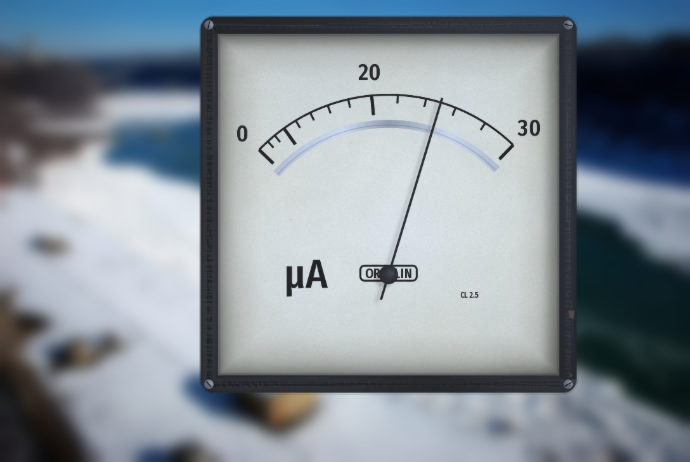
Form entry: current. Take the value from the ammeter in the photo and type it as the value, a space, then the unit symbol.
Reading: 25 µA
